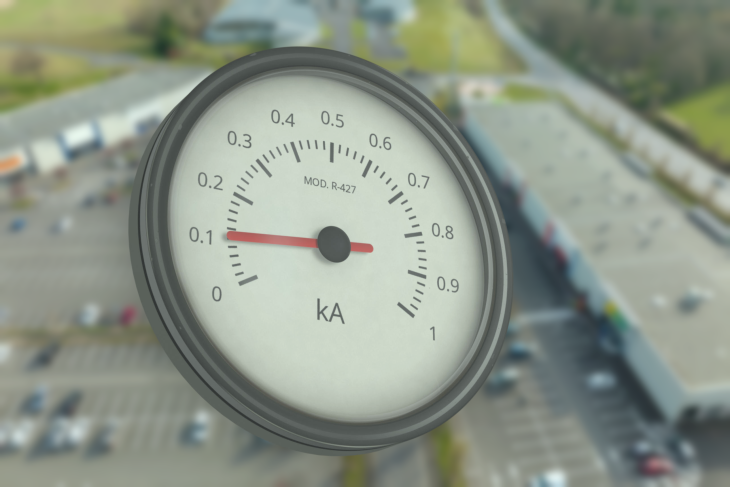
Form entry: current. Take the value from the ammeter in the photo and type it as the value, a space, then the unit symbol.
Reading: 0.1 kA
